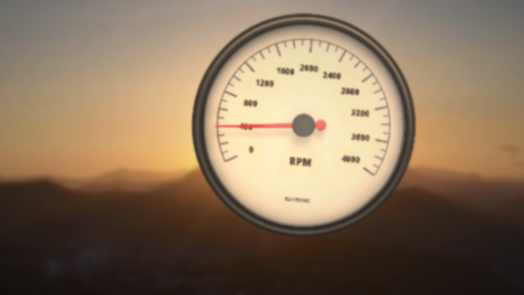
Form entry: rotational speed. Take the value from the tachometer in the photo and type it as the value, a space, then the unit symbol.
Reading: 400 rpm
